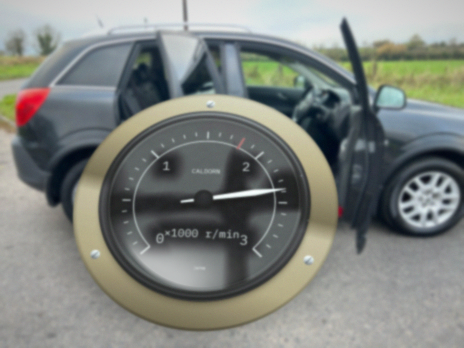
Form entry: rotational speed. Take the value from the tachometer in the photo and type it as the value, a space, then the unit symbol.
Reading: 2400 rpm
